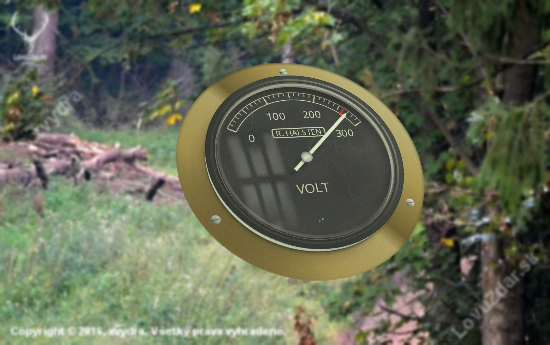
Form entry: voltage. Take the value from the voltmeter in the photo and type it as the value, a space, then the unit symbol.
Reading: 270 V
